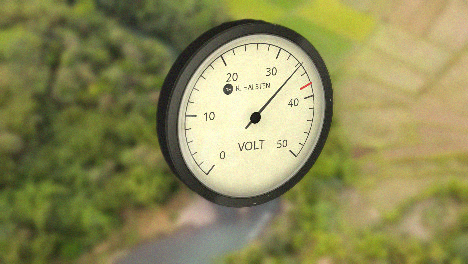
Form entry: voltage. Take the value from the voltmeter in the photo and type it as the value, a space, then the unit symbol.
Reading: 34 V
